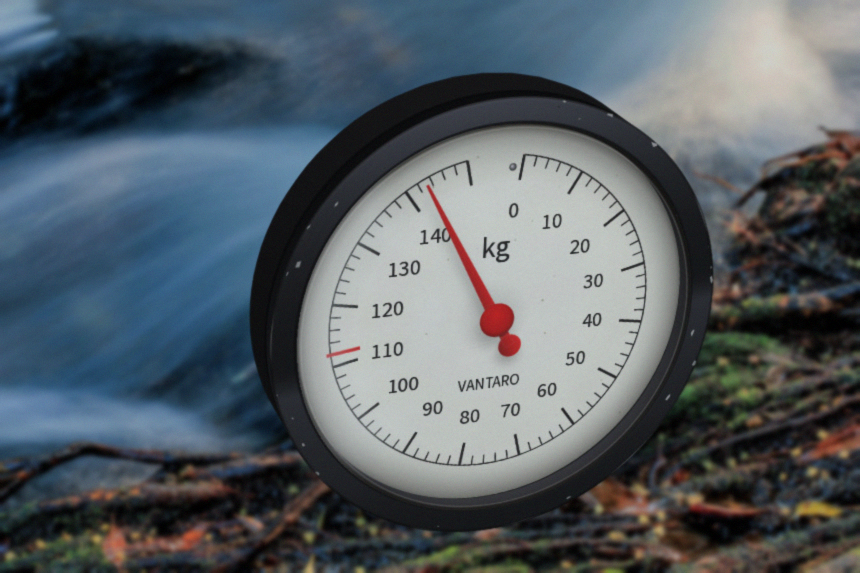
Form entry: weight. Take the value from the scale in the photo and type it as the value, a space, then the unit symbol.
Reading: 143 kg
